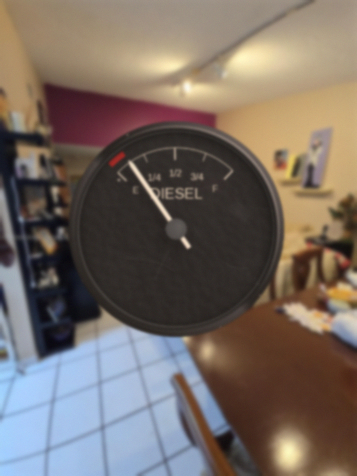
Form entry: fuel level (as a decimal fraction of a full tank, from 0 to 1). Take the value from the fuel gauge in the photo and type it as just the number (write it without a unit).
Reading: 0.125
